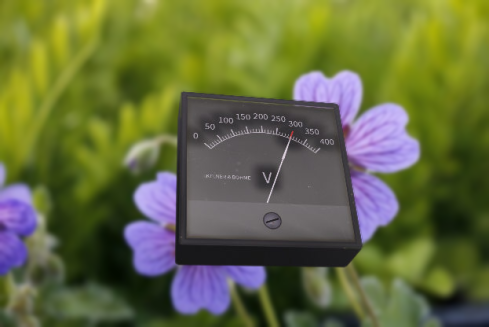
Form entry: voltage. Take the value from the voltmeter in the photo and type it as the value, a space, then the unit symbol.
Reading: 300 V
